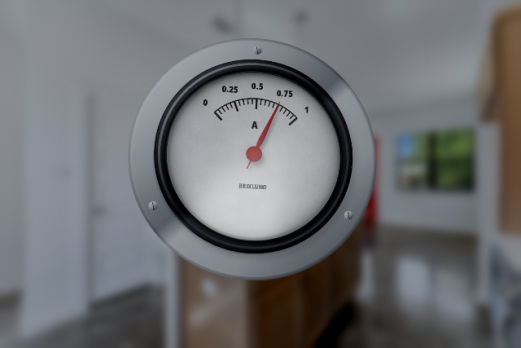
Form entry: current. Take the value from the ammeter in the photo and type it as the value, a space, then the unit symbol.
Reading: 0.75 A
